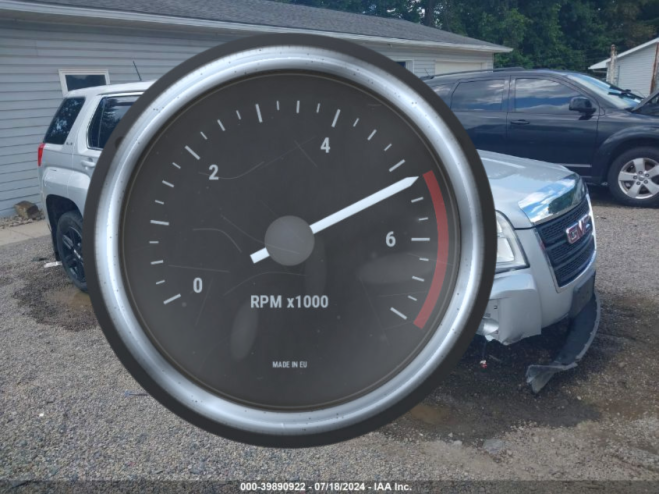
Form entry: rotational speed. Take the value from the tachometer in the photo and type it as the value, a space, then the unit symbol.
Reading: 5250 rpm
